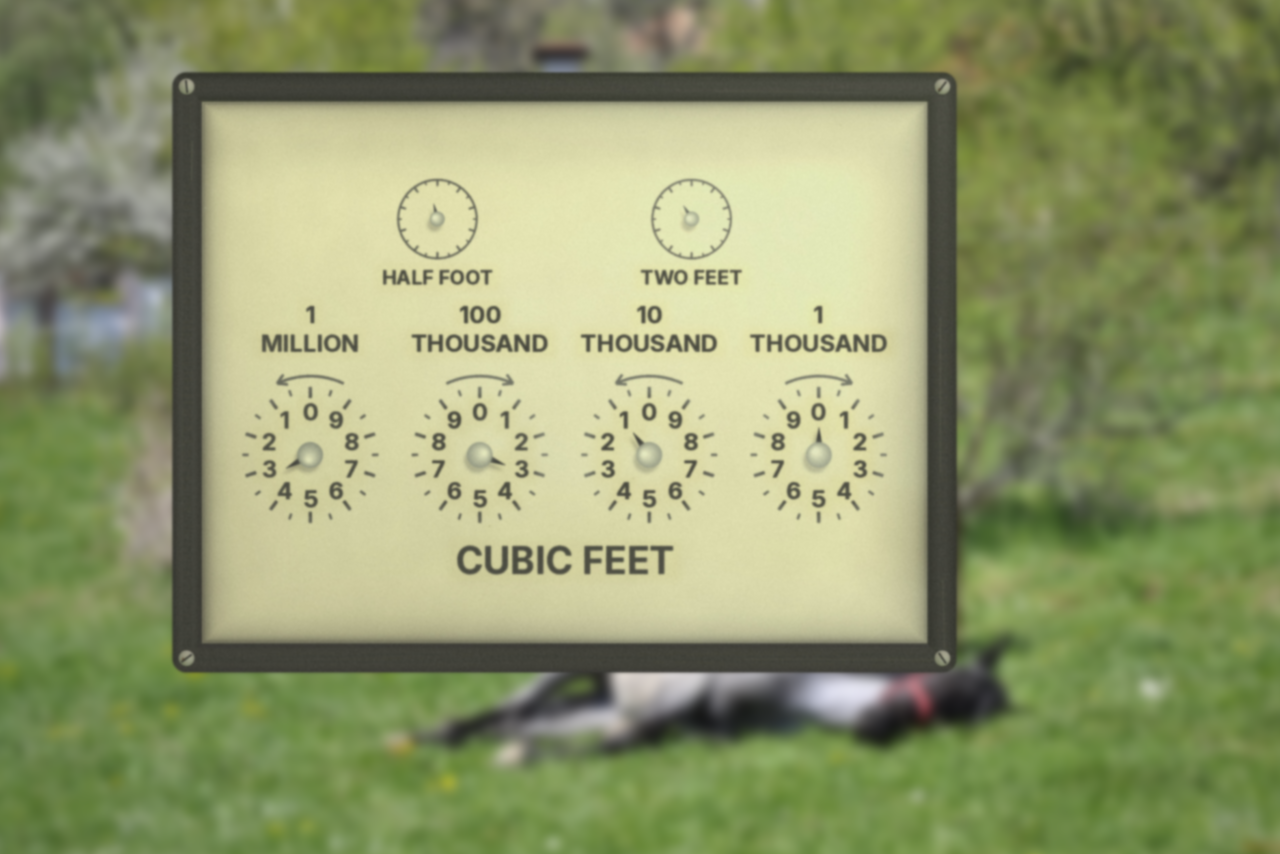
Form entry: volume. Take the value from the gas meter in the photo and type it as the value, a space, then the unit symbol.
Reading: 331000 ft³
